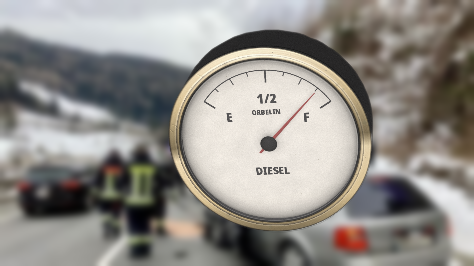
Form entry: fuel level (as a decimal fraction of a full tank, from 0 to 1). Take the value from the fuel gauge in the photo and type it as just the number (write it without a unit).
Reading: 0.875
